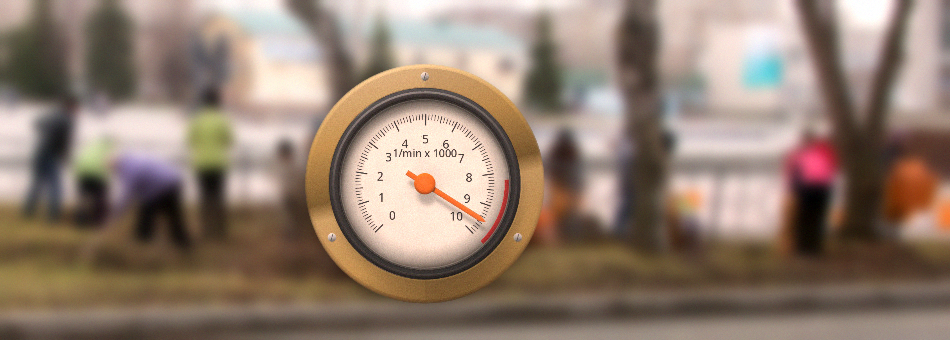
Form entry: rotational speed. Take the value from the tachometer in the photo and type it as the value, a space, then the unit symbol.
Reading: 9500 rpm
